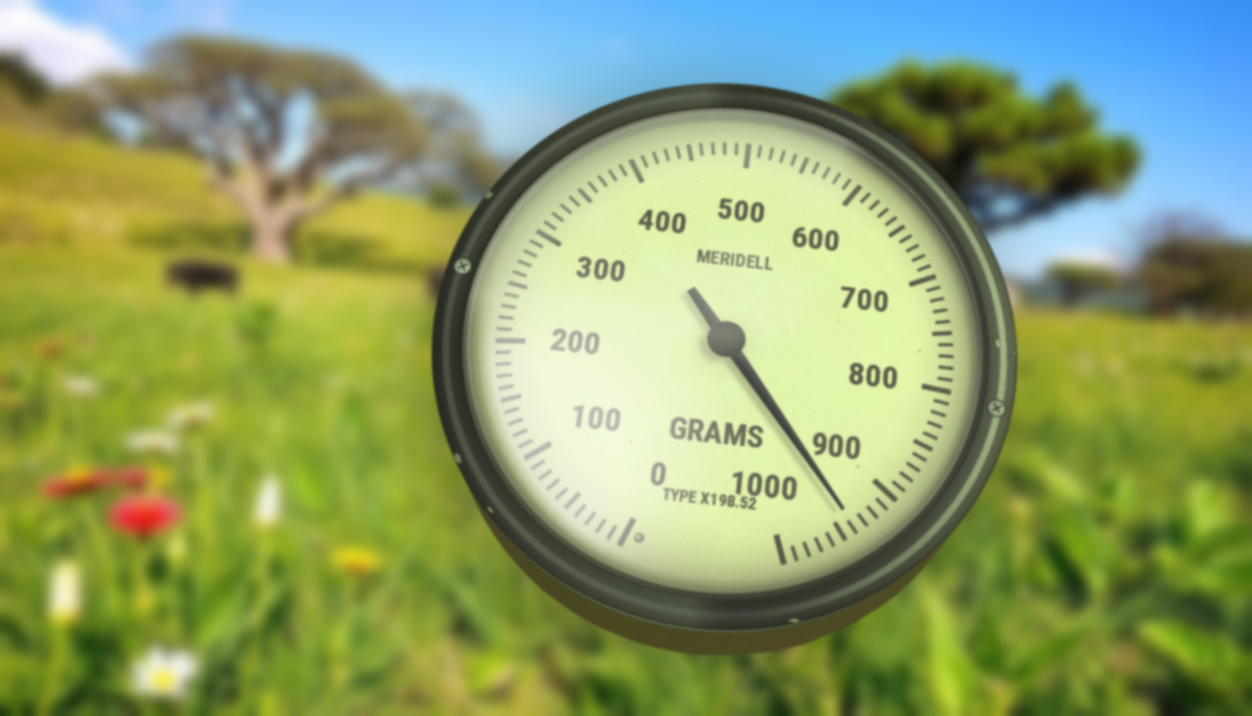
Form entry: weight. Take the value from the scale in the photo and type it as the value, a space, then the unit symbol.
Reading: 940 g
